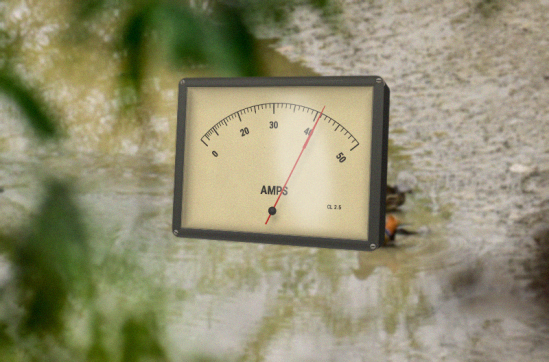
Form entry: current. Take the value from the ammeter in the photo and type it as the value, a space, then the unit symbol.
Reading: 41 A
